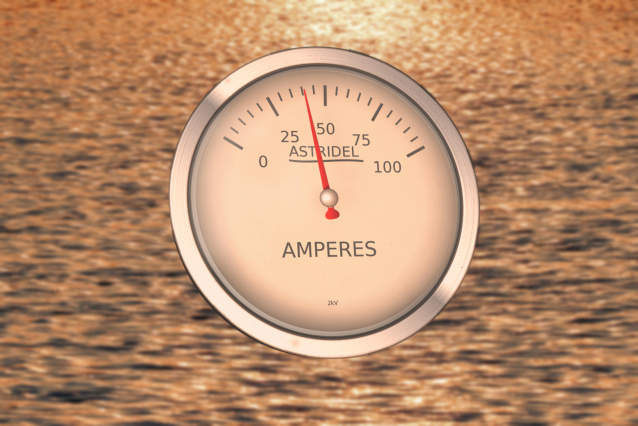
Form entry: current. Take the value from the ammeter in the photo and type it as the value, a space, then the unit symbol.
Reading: 40 A
